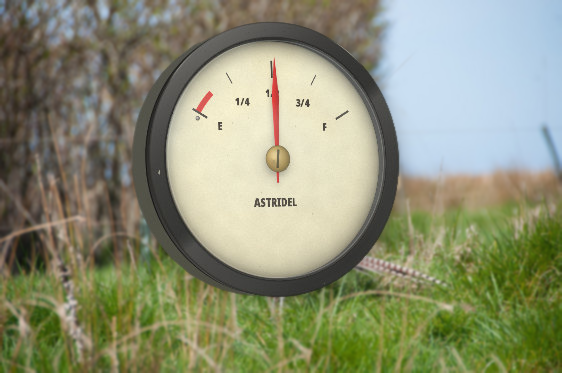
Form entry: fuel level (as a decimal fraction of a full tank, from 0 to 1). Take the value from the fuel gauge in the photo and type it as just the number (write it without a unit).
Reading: 0.5
